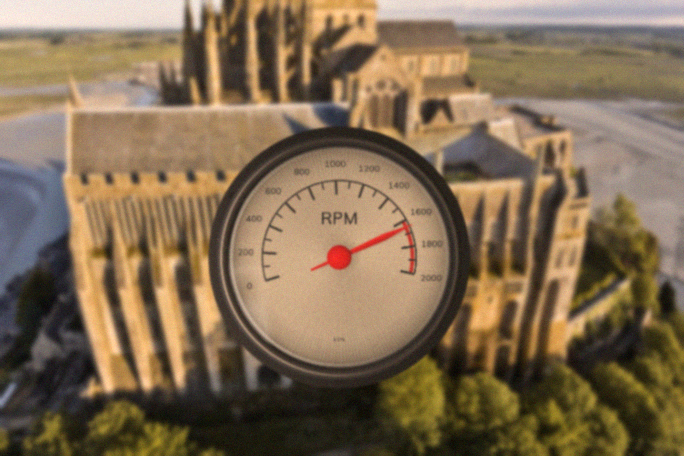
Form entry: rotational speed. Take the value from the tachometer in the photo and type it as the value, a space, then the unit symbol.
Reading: 1650 rpm
